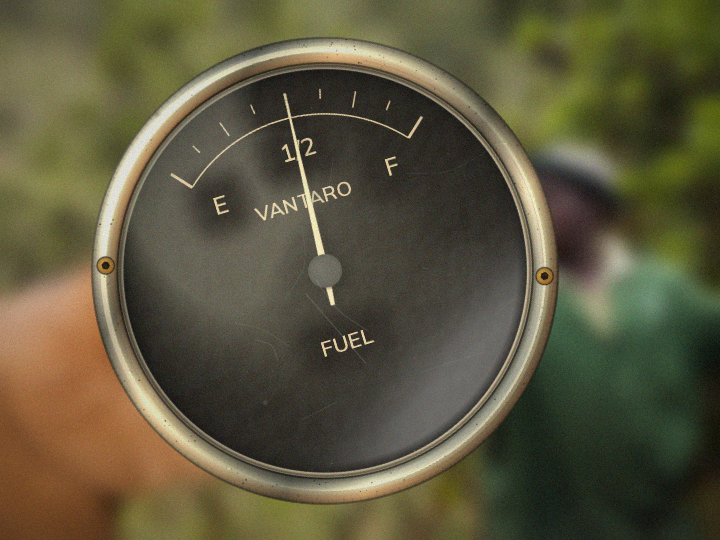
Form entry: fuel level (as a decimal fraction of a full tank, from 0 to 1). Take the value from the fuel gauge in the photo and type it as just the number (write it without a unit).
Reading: 0.5
